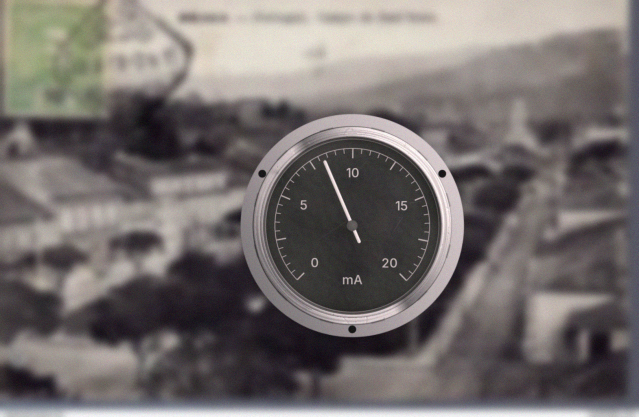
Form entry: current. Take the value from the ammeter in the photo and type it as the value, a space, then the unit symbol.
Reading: 8.25 mA
